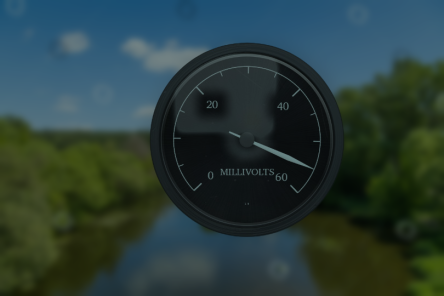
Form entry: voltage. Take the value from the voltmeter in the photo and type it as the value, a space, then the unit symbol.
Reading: 55 mV
